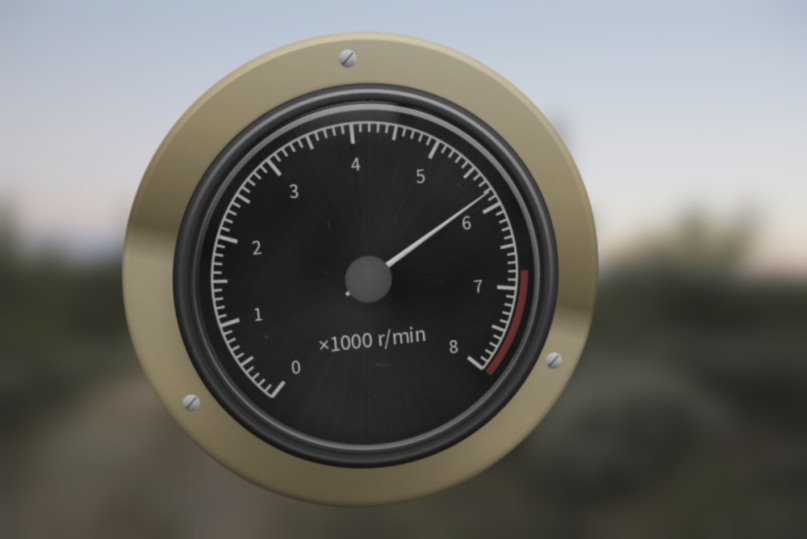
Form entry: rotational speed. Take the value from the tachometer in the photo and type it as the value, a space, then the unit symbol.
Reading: 5800 rpm
